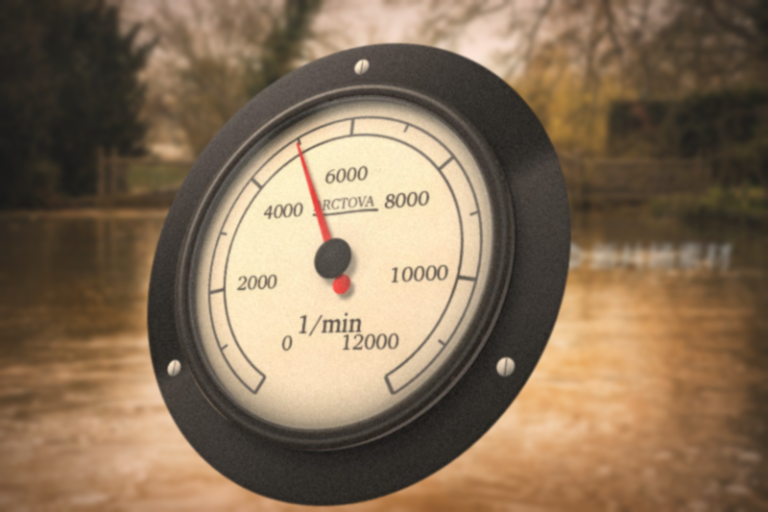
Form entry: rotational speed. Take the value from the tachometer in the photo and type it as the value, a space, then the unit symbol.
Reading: 5000 rpm
